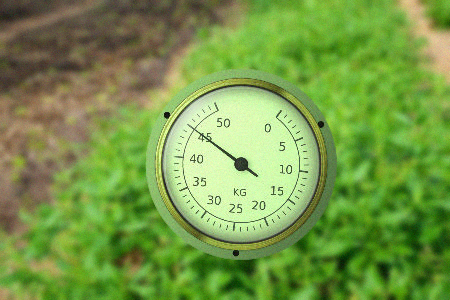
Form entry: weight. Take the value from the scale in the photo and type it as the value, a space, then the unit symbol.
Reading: 45 kg
